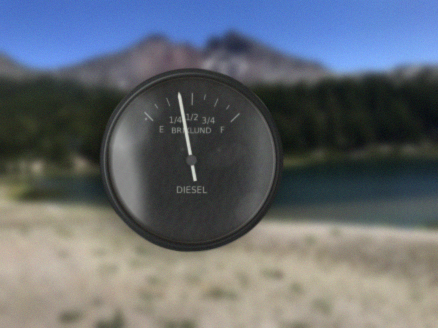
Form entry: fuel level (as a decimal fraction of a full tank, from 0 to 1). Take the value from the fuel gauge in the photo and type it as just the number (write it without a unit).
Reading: 0.375
